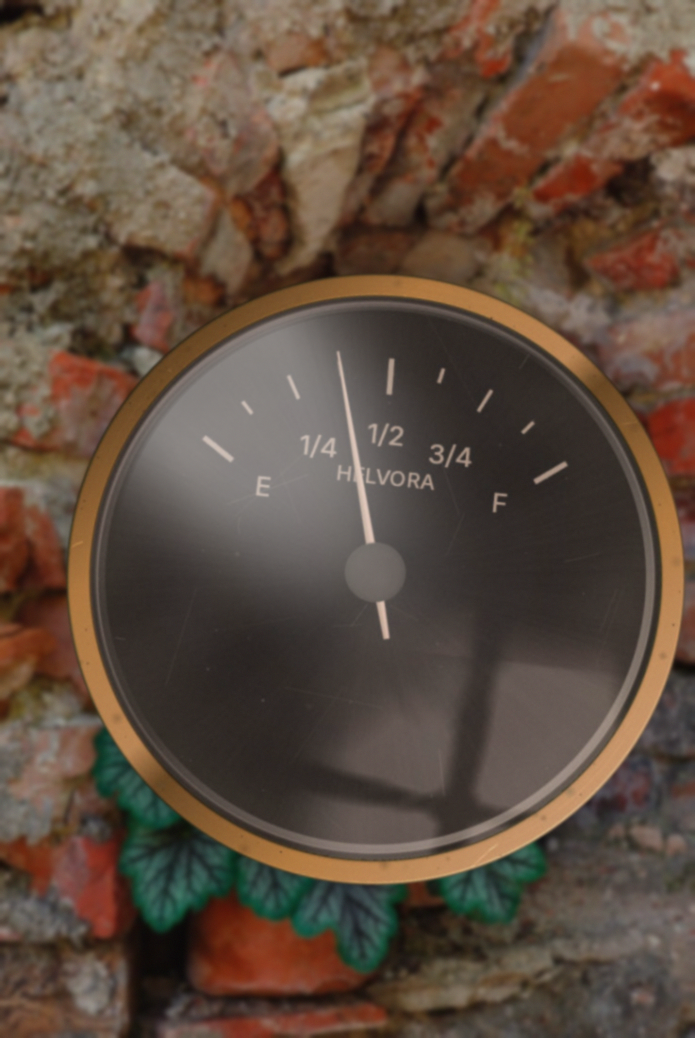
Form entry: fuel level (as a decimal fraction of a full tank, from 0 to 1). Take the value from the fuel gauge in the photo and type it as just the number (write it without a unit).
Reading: 0.375
